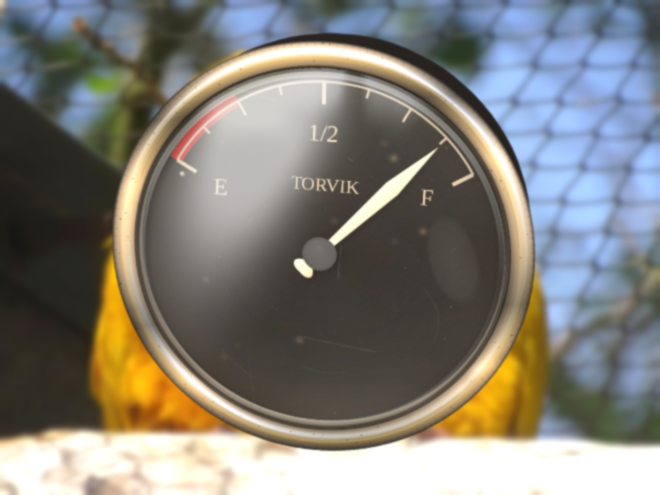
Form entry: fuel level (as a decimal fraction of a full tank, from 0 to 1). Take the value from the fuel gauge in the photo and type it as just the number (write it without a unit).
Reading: 0.875
